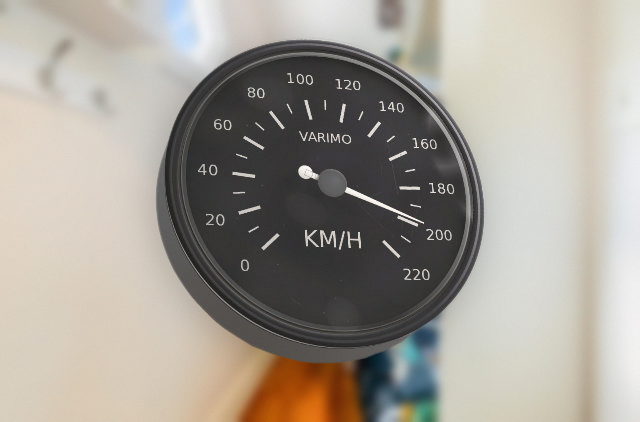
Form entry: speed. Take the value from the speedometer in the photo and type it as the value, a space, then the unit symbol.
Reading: 200 km/h
